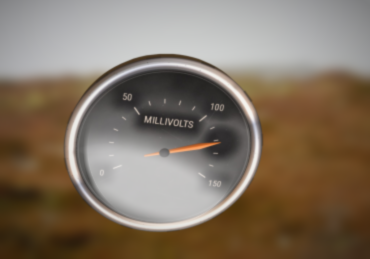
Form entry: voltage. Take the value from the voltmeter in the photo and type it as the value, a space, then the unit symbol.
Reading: 120 mV
